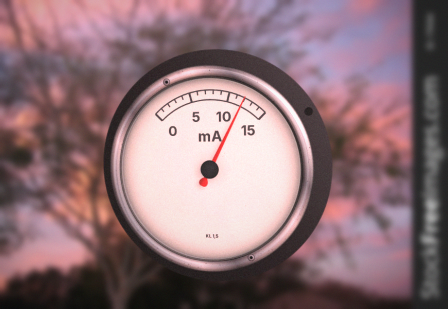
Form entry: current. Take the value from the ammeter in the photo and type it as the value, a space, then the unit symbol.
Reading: 12 mA
